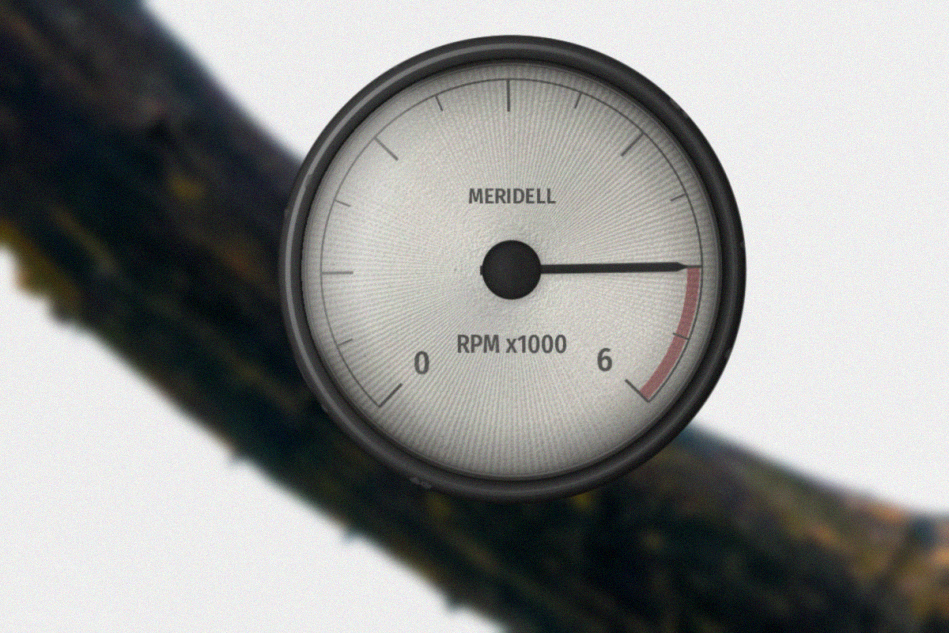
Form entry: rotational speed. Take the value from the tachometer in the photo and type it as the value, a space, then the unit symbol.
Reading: 5000 rpm
